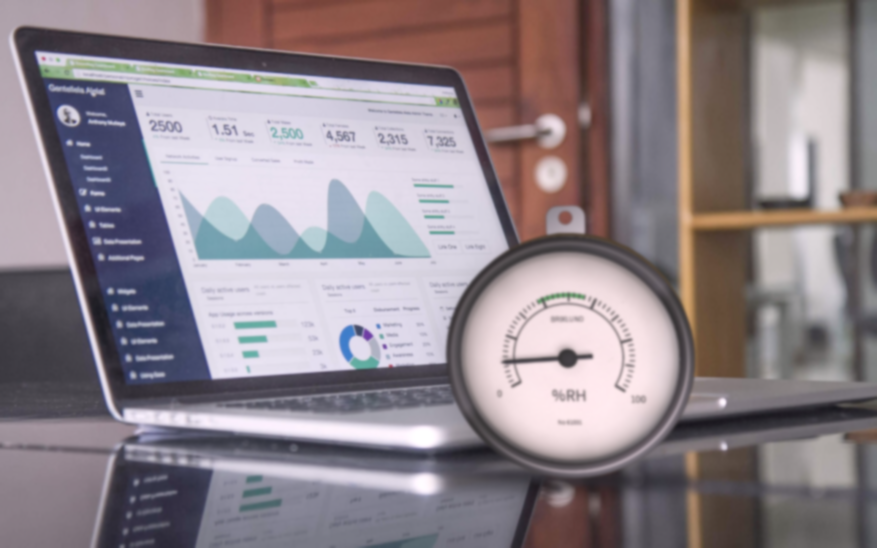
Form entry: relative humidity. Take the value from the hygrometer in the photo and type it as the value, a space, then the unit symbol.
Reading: 10 %
